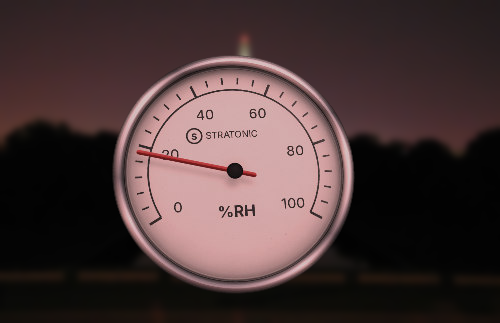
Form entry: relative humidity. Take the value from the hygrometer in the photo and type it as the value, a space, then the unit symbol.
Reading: 18 %
